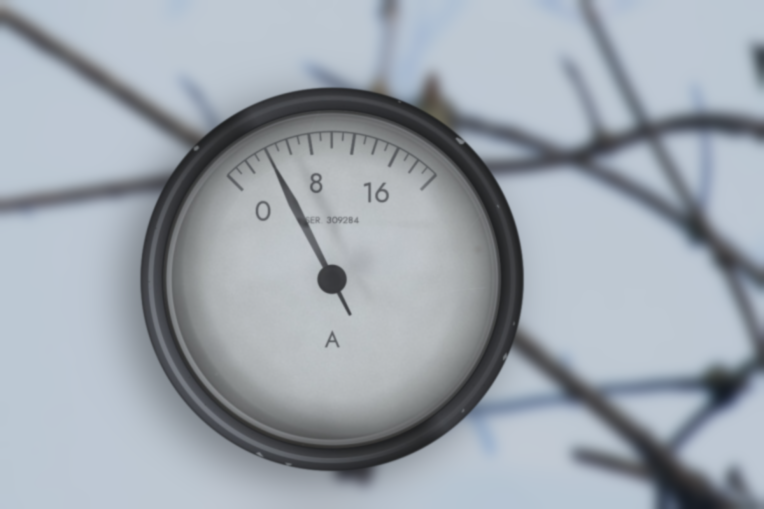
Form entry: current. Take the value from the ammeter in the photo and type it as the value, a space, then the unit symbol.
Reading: 4 A
